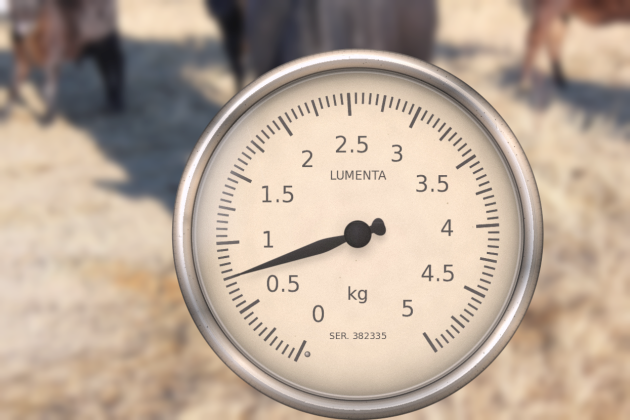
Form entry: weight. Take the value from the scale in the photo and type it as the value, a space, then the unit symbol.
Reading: 0.75 kg
